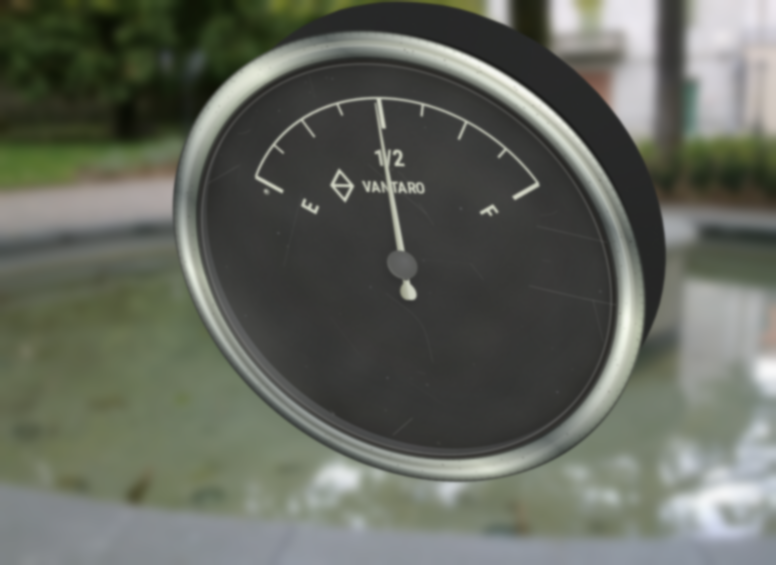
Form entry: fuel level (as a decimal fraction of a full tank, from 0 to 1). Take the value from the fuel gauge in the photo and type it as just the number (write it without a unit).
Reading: 0.5
